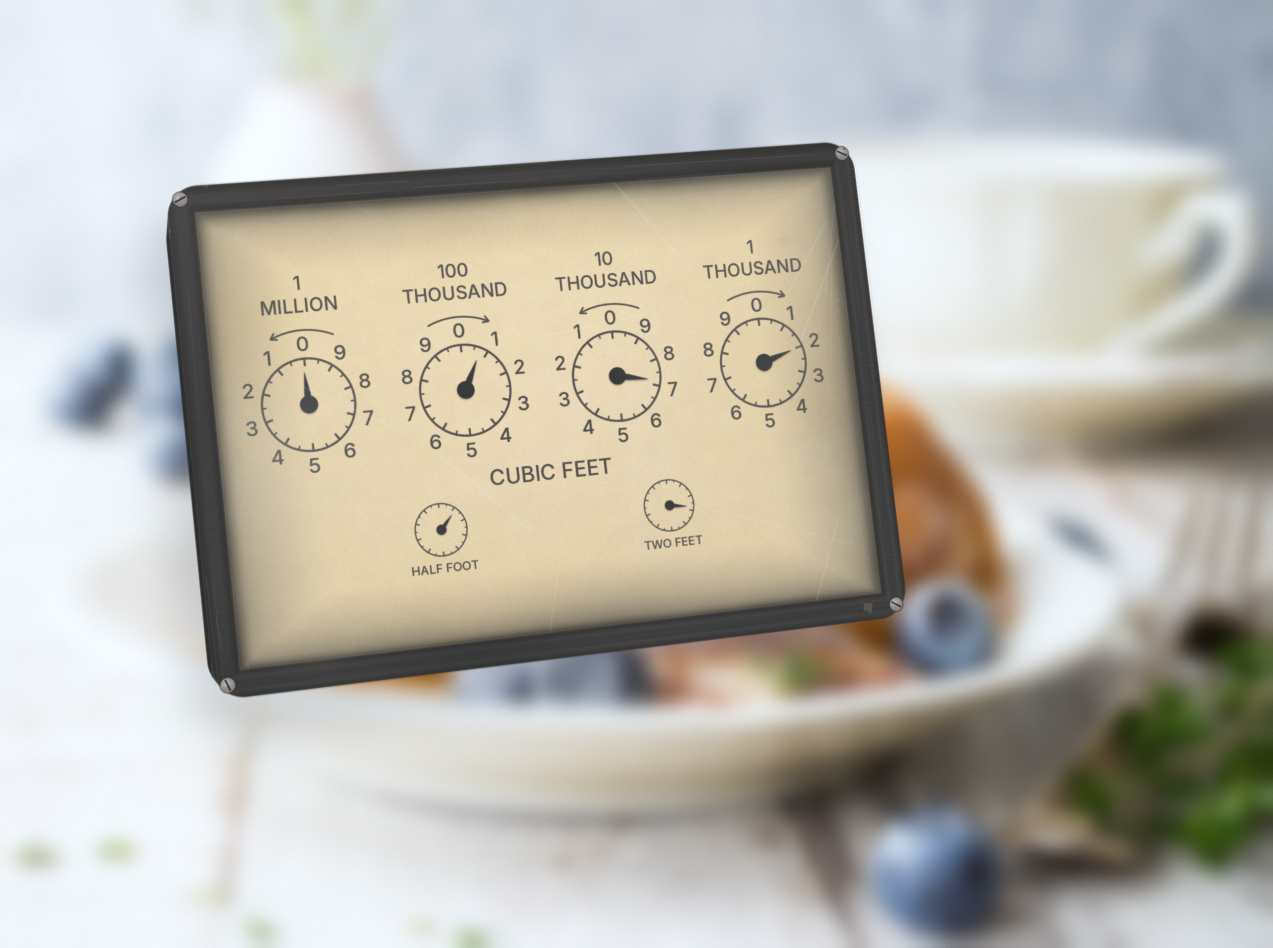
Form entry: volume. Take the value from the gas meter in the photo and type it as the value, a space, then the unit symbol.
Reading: 7200 ft³
